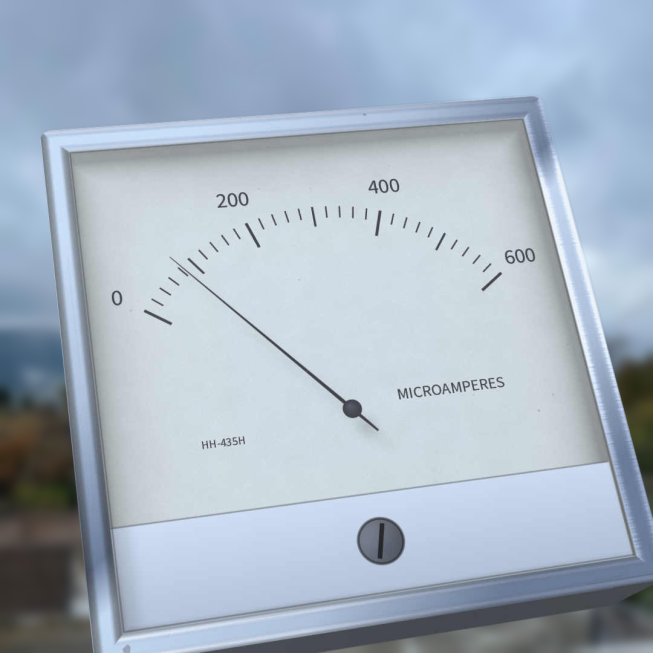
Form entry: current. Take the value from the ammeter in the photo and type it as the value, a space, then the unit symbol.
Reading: 80 µA
